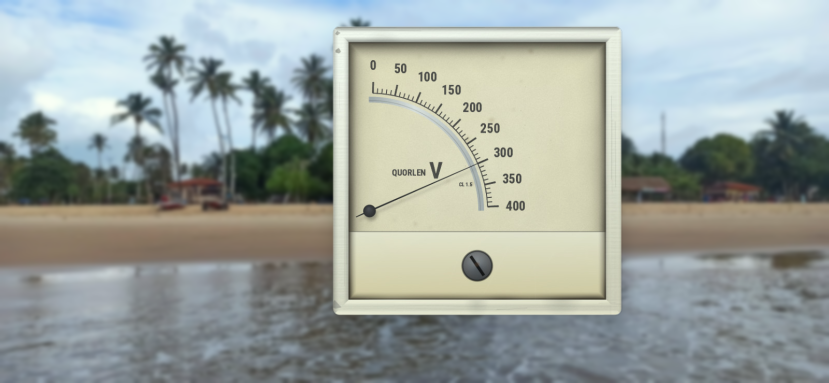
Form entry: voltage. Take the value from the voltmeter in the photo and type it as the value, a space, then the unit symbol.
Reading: 300 V
